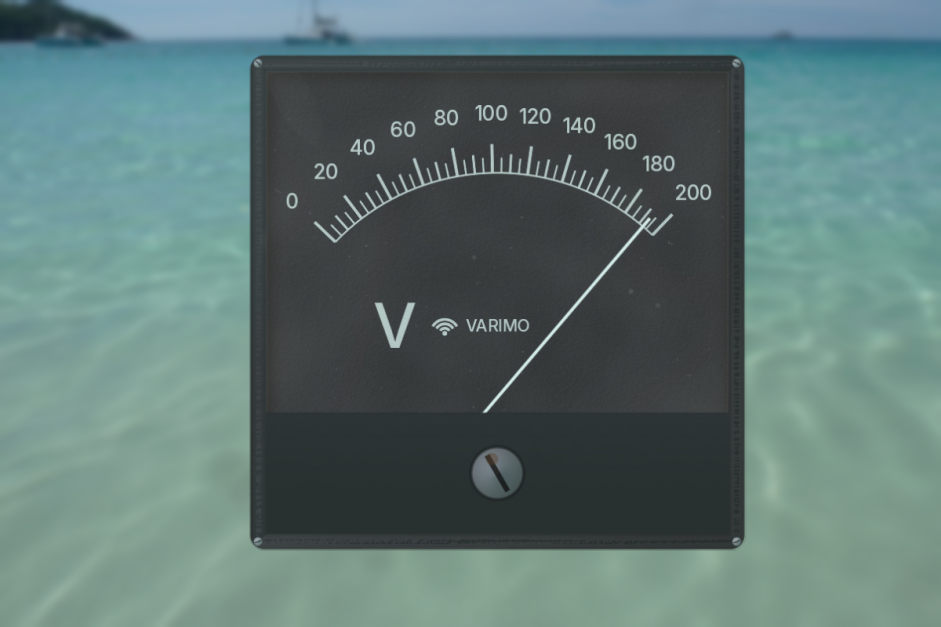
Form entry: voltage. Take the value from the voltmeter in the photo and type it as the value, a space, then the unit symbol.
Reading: 192.5 V
